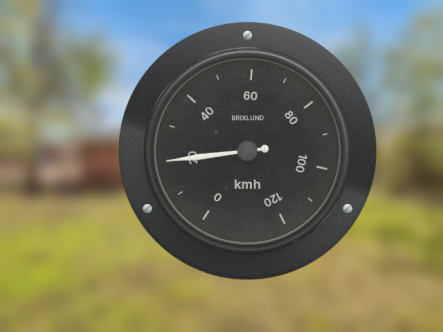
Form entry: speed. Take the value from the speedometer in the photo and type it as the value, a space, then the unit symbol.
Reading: 20 km/h
